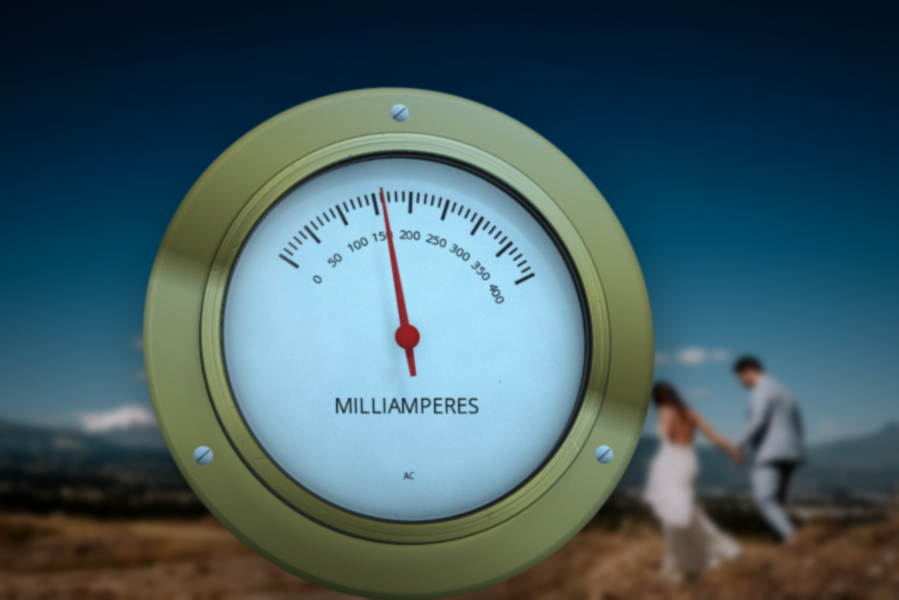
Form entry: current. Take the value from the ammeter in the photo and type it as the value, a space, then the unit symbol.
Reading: 160 mA
